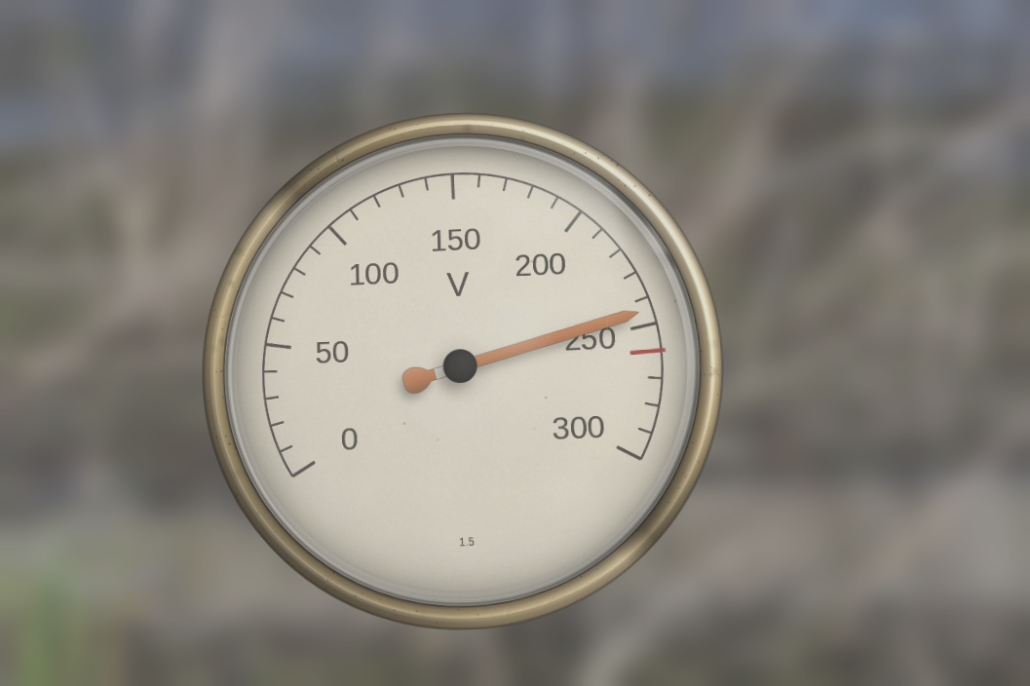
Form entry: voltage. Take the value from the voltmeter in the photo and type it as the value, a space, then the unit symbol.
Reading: 245 V
